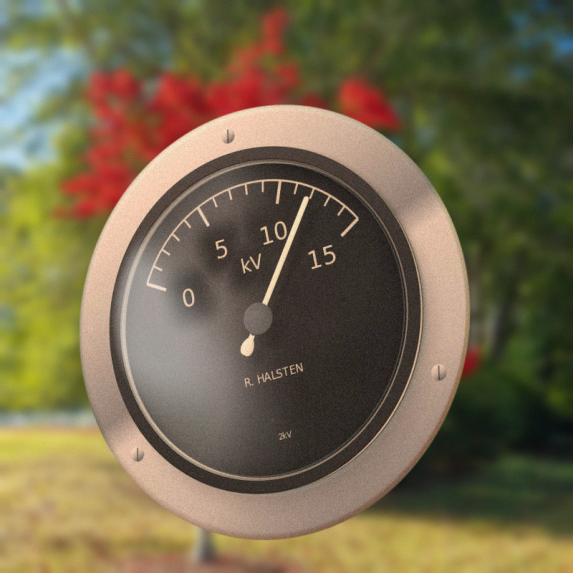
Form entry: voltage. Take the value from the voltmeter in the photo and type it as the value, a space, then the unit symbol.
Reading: 12 kV
